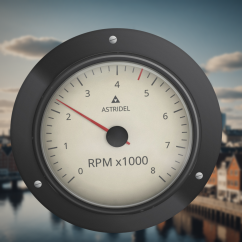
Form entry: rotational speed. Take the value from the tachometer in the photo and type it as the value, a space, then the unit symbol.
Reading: 2300 rpm
